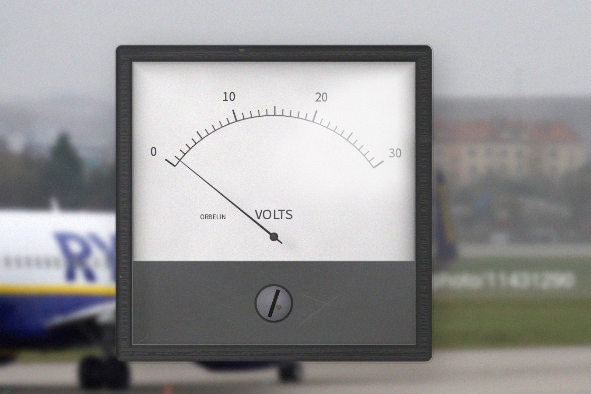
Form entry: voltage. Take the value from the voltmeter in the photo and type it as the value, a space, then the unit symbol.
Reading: 1 V
